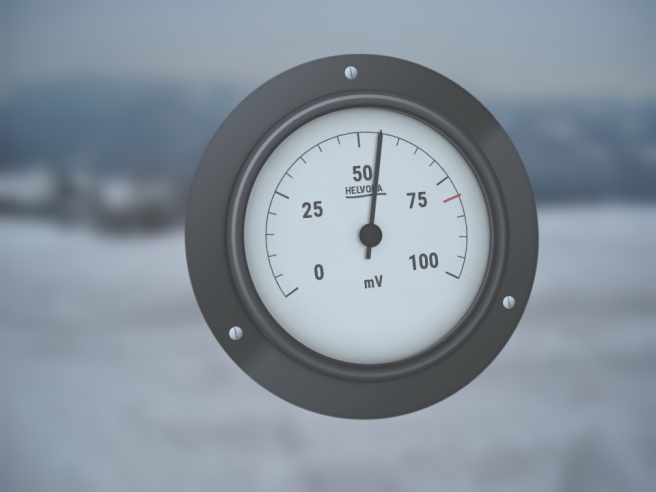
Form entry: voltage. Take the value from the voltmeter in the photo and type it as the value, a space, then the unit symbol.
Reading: 55 mV
